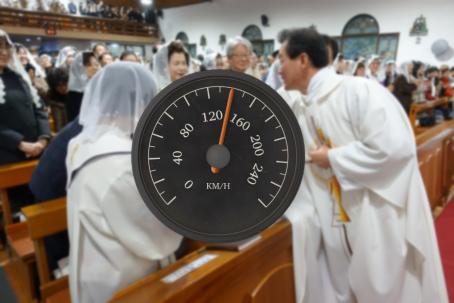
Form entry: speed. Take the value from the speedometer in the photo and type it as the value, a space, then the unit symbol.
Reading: 140 km/h
